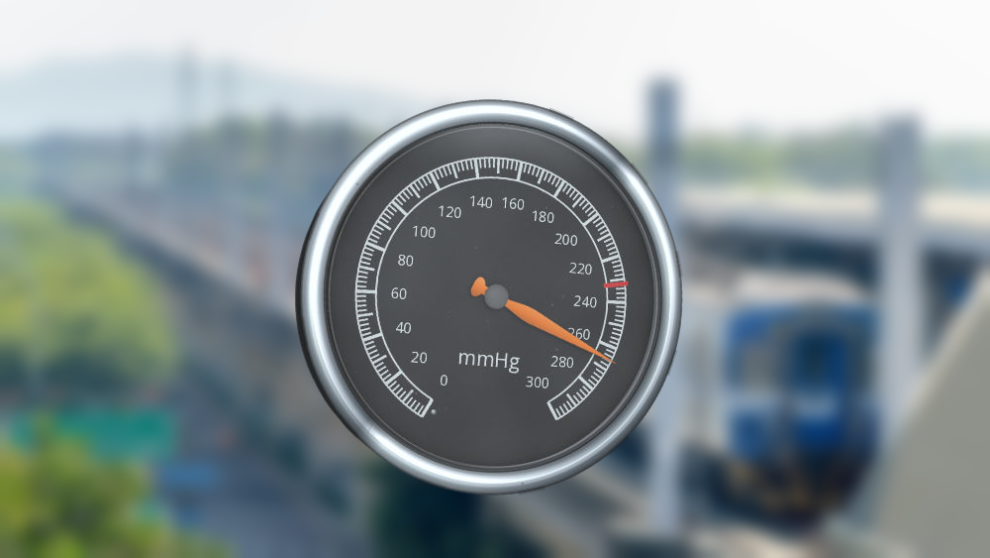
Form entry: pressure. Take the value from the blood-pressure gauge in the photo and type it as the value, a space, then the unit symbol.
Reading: 266 mmHg
